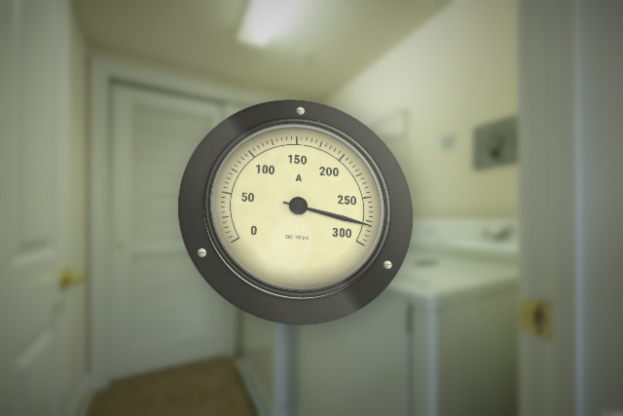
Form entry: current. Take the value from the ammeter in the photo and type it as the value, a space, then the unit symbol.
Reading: 280 A
